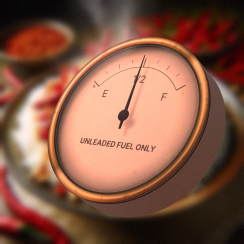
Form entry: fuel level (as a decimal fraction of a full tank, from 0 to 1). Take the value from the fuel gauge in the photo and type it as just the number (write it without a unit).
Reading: 0.5
